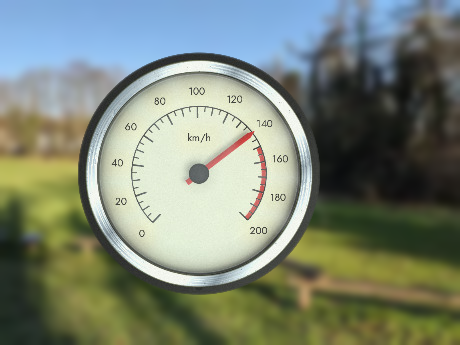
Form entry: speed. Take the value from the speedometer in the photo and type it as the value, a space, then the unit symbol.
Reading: 140 km/h
